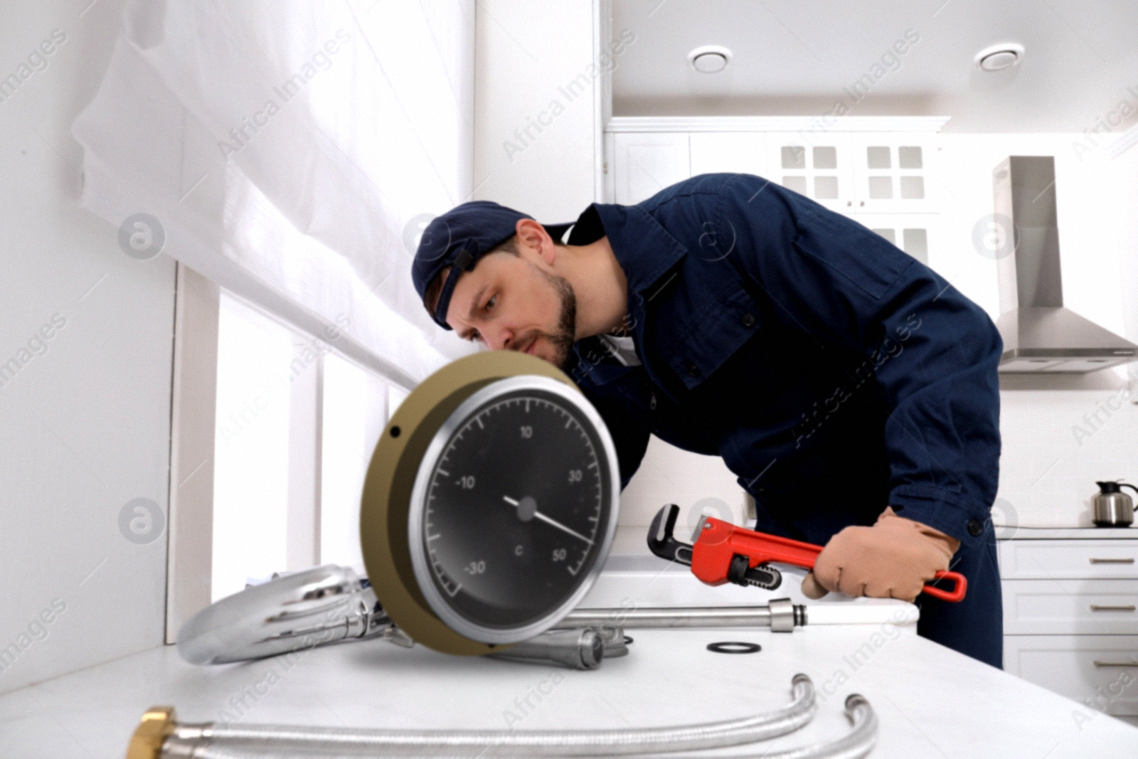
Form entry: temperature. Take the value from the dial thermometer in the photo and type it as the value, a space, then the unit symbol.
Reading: 44 °C
